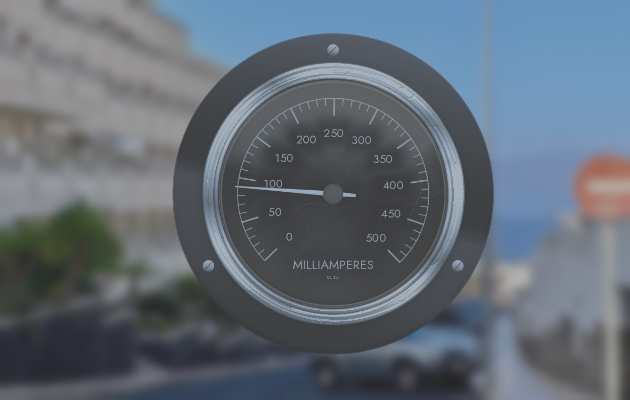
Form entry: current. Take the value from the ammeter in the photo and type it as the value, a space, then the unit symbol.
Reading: 90 mA
